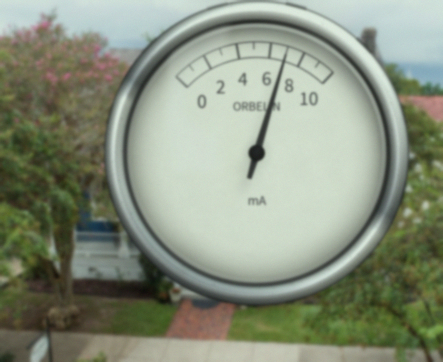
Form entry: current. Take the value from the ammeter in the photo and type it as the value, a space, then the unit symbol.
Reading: 7 mA
